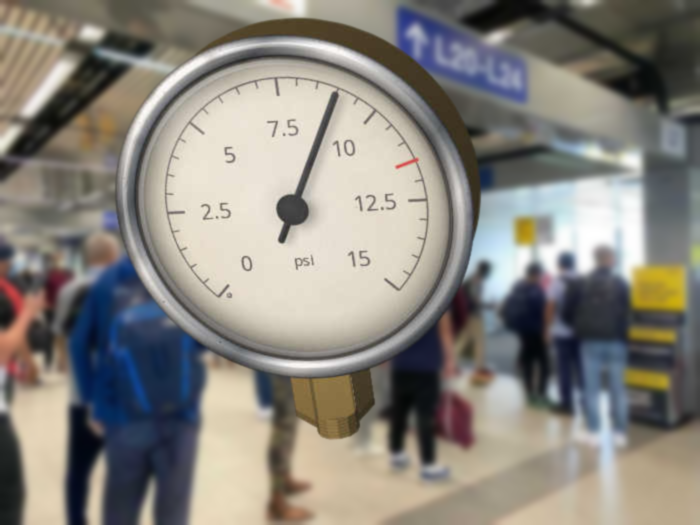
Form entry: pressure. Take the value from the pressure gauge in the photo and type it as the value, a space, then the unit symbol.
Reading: 9 psi
